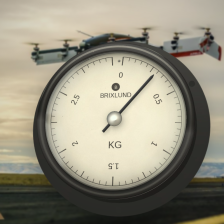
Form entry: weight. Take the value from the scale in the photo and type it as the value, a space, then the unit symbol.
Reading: 0.3 kg
